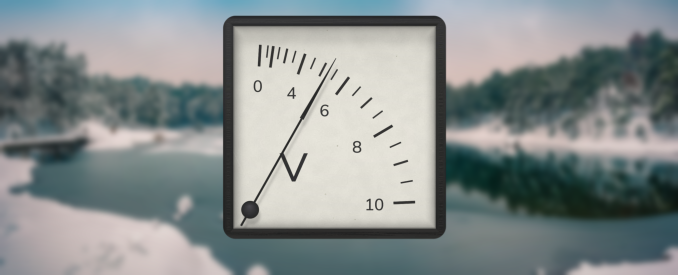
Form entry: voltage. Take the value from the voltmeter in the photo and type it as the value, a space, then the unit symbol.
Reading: 5.25 V
